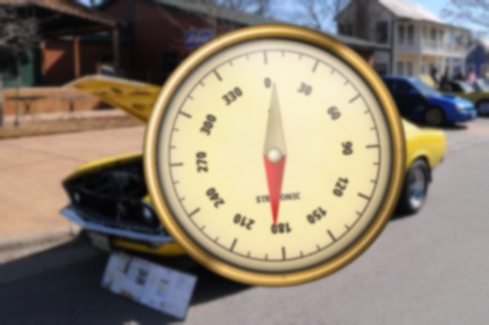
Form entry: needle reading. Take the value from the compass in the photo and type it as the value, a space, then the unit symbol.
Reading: 185 °
